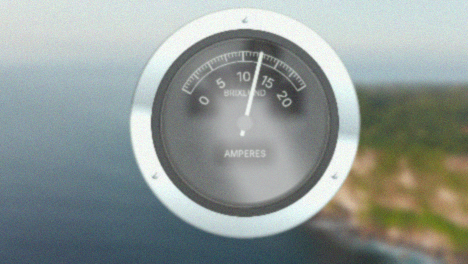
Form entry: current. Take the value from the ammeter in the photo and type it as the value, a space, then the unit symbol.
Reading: 12.5 A
